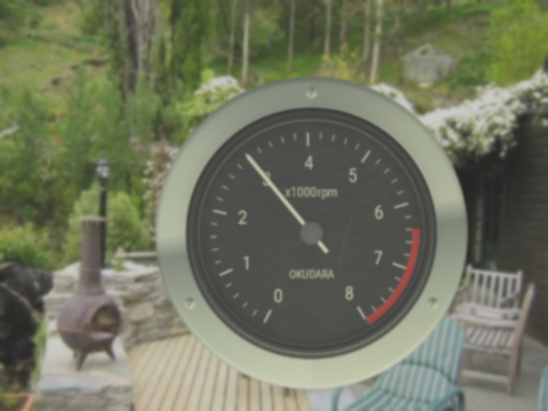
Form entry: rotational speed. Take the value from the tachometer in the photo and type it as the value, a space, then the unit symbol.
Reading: 3000 rpm
